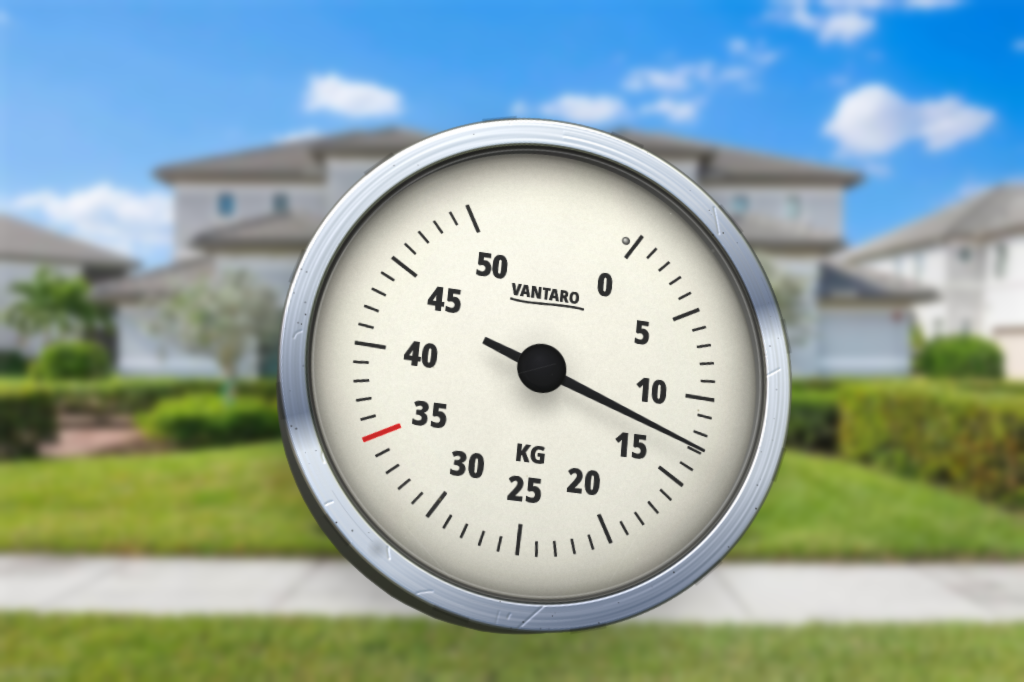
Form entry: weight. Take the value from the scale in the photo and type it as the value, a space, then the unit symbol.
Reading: 13 kg
